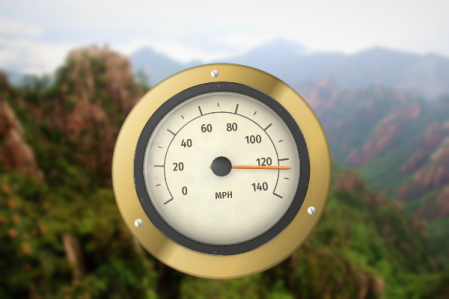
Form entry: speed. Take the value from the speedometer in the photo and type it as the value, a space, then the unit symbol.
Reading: 125 mph
